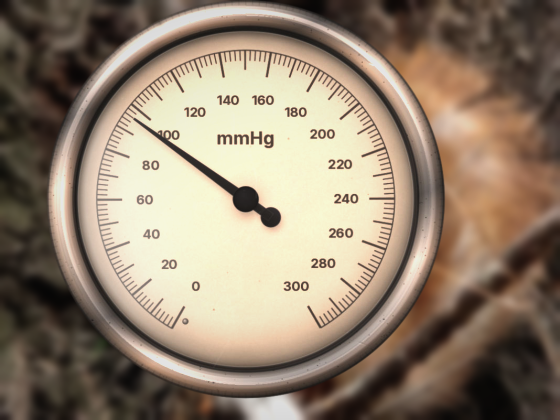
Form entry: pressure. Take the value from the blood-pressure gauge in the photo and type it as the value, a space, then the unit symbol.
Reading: 96 mmHg
